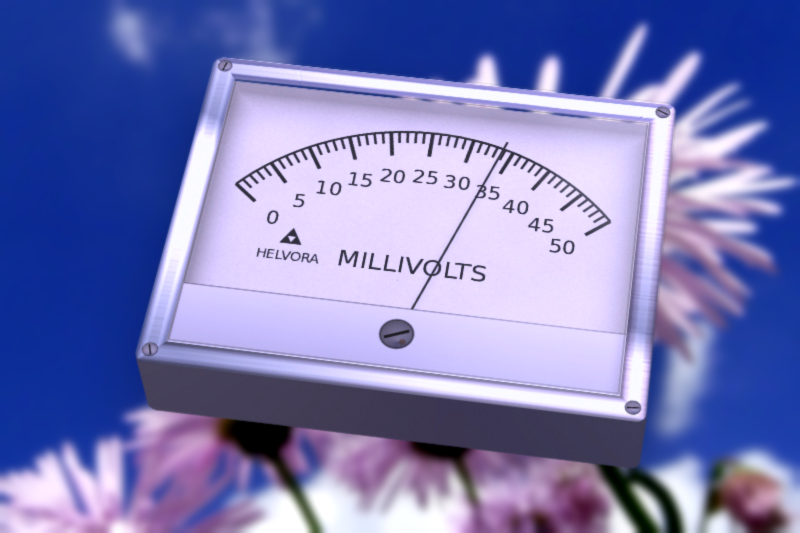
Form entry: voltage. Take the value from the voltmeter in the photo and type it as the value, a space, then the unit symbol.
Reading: 34 mV
